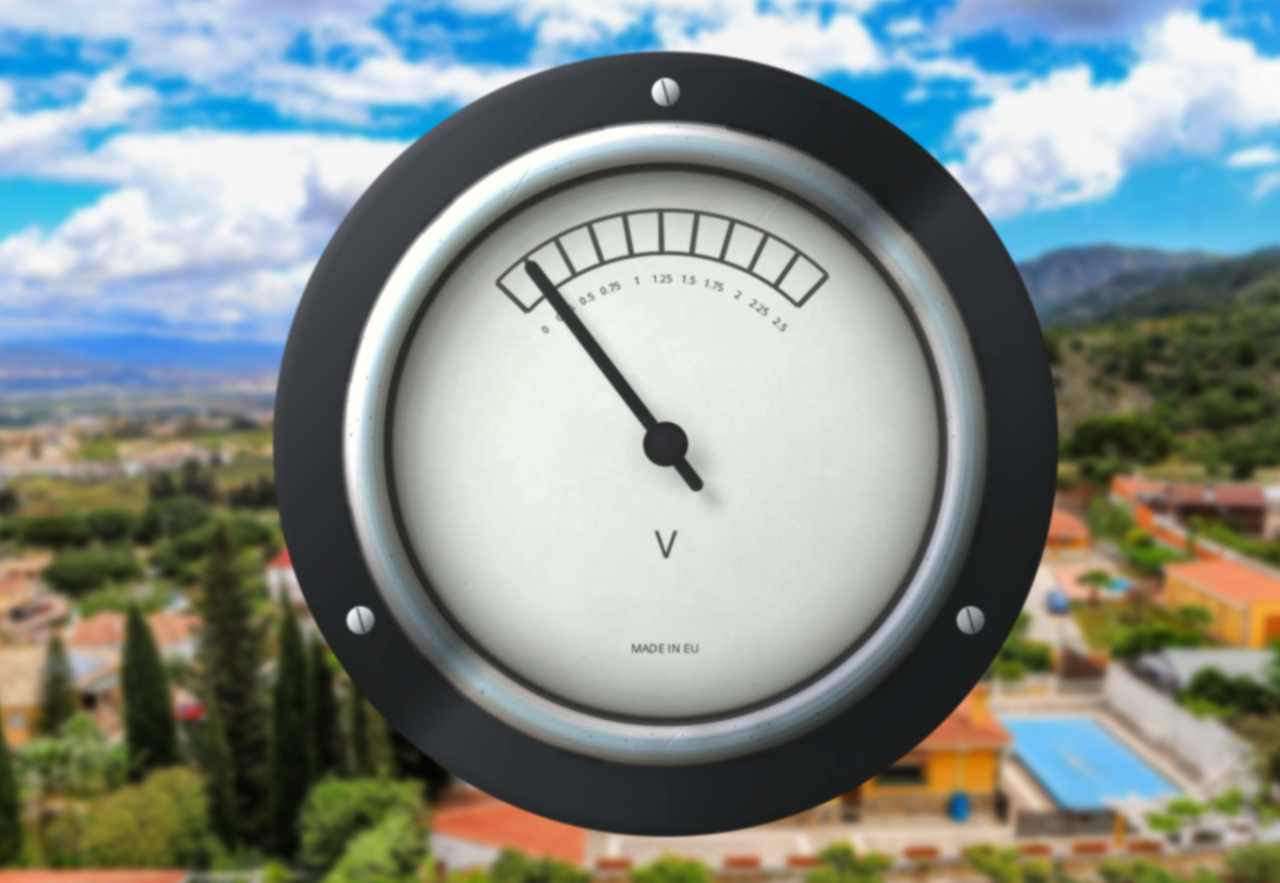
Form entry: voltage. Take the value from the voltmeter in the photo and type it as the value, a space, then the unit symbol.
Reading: 0.25 V
